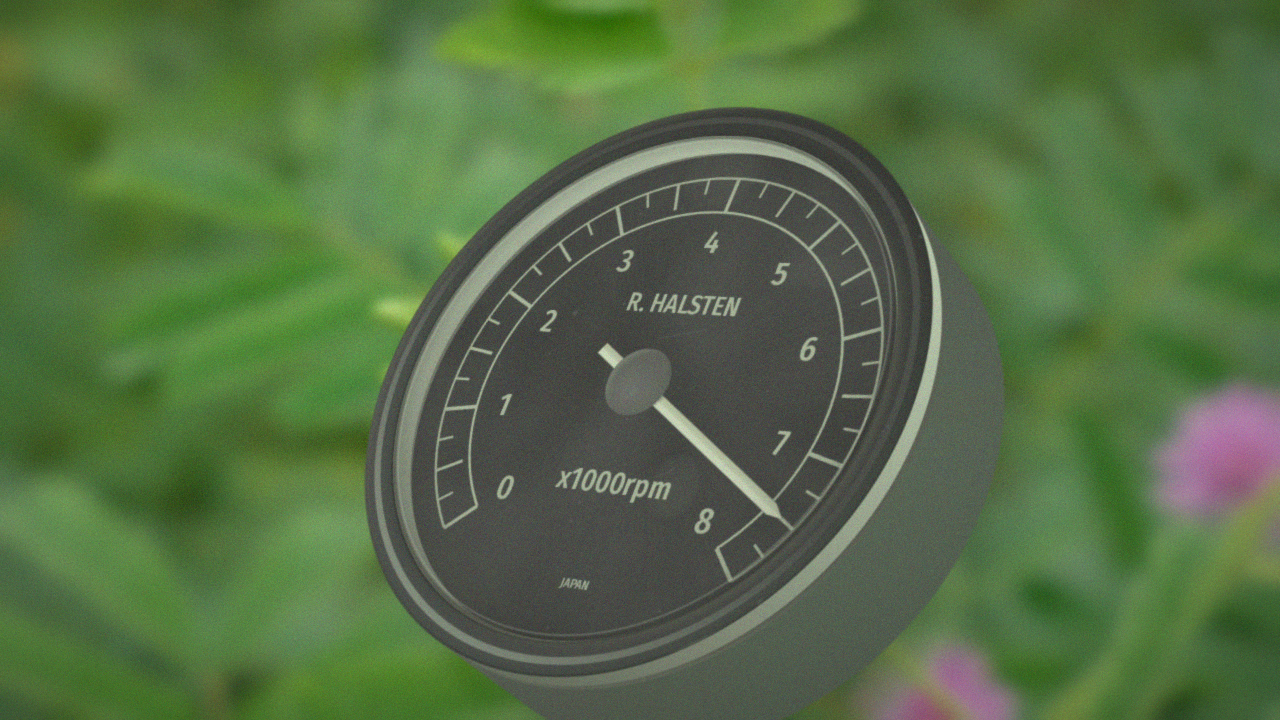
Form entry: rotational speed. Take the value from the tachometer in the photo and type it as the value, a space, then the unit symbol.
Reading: 7500 rpm
